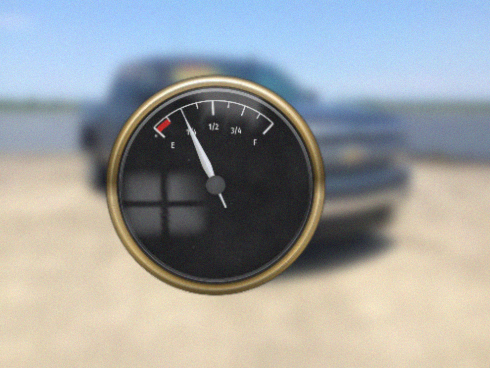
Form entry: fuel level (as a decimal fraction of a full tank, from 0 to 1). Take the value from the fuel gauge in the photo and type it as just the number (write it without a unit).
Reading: 0.25
